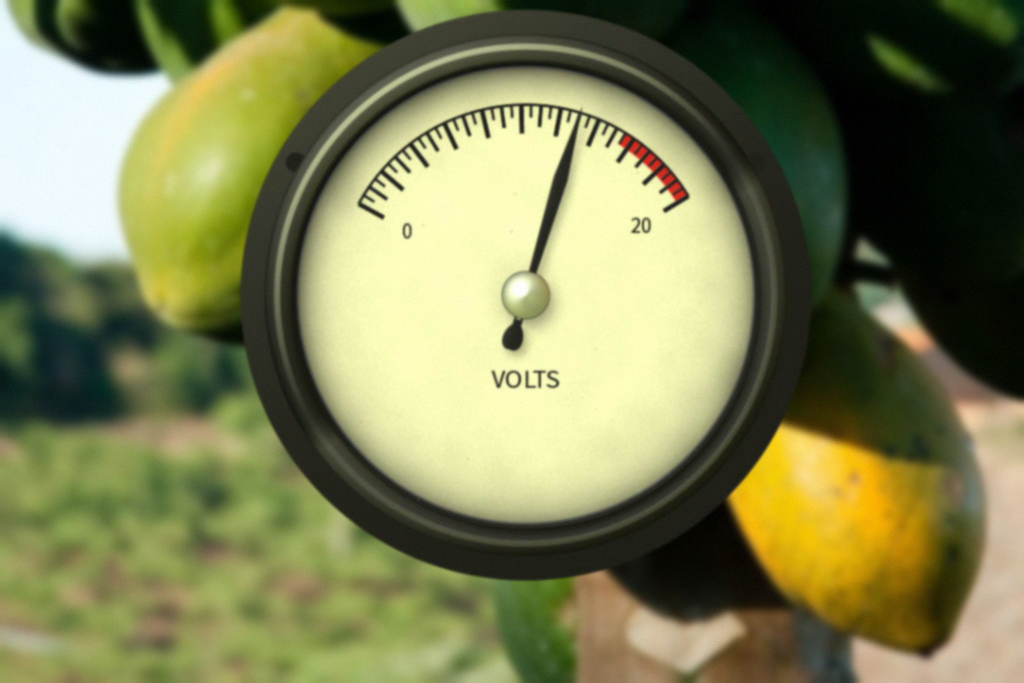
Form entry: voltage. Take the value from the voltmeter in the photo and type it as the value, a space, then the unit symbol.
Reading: 13 V
